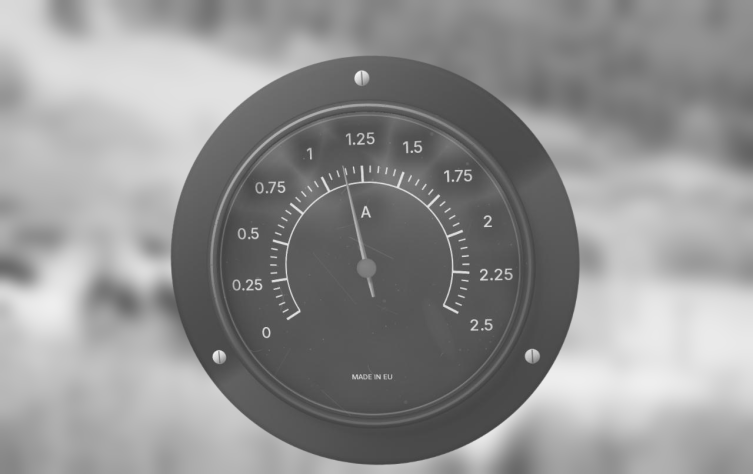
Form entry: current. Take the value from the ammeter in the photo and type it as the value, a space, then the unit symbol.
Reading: 1.15 A
